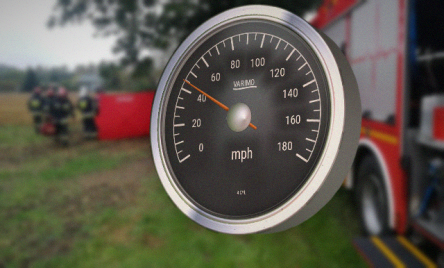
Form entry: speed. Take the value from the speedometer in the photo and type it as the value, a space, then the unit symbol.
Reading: 45 mph
